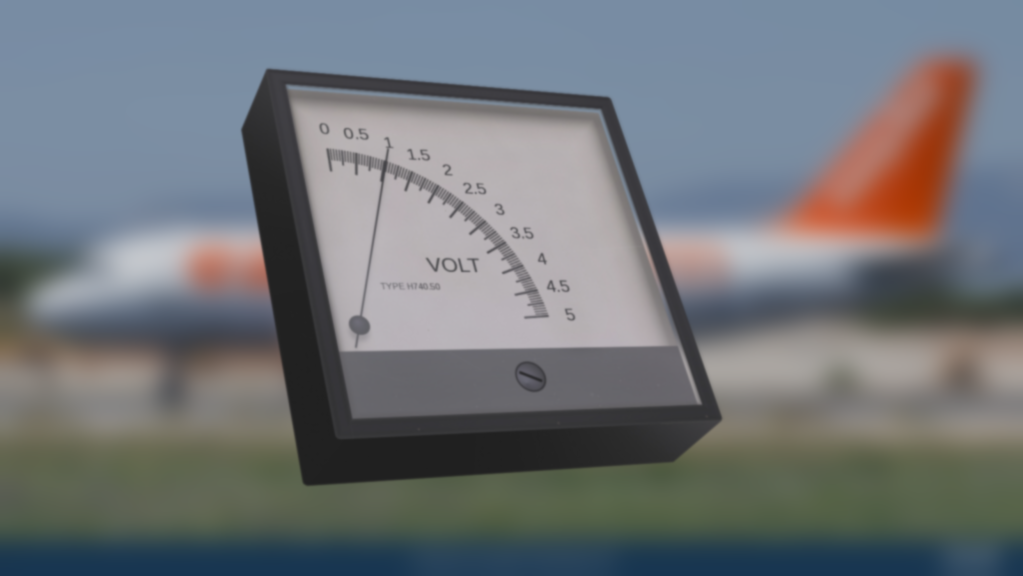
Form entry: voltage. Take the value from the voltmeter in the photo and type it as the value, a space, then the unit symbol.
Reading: 1 V
